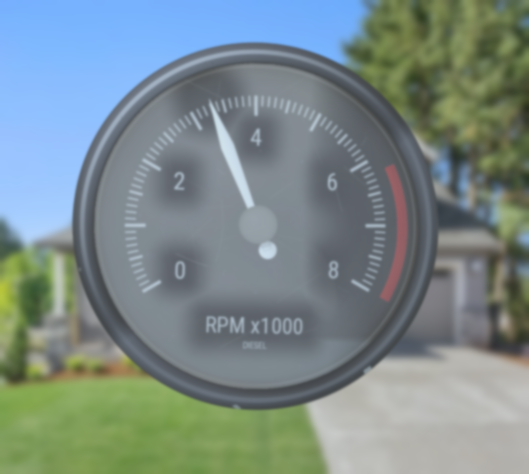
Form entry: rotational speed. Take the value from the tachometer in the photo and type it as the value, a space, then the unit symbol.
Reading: 3300 rpm
